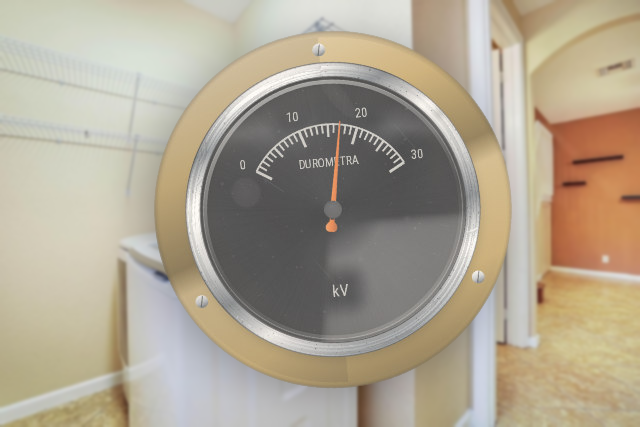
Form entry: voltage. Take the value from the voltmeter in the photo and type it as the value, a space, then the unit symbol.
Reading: 17 kV
